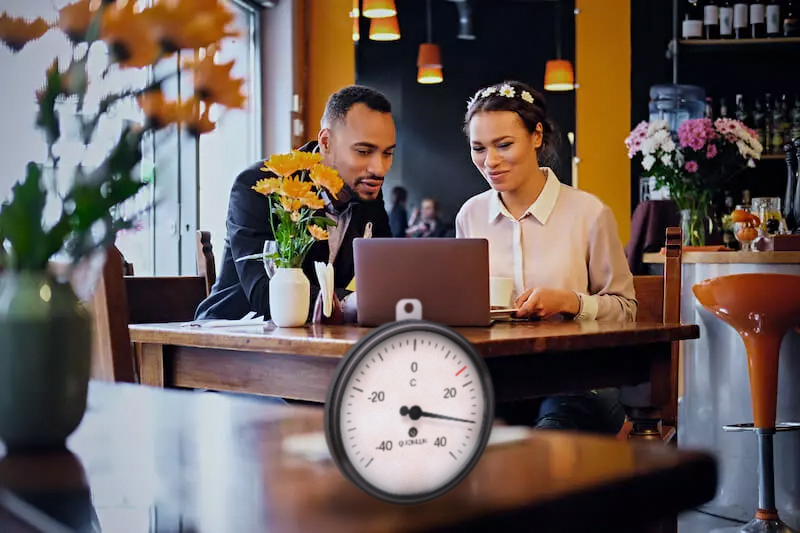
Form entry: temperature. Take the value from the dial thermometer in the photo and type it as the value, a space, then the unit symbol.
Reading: 30 °C
